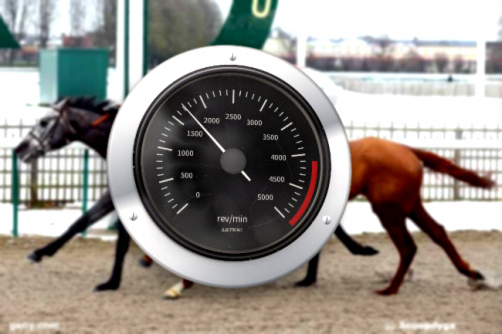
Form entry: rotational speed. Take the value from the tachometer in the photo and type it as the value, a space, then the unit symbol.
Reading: 1700 rpm
